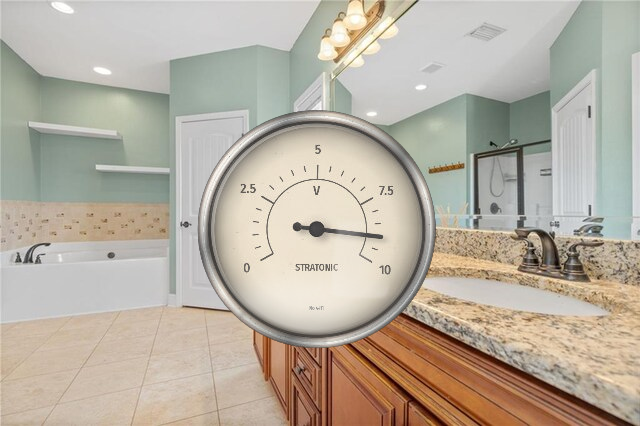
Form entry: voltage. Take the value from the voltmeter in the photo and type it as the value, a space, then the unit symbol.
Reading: 9 V
